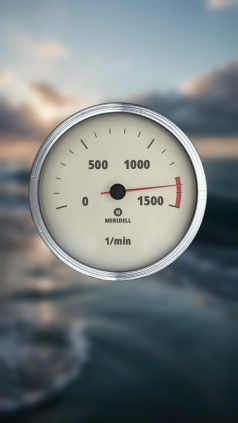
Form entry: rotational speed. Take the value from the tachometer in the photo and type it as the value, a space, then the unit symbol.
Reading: 1350 rpm
